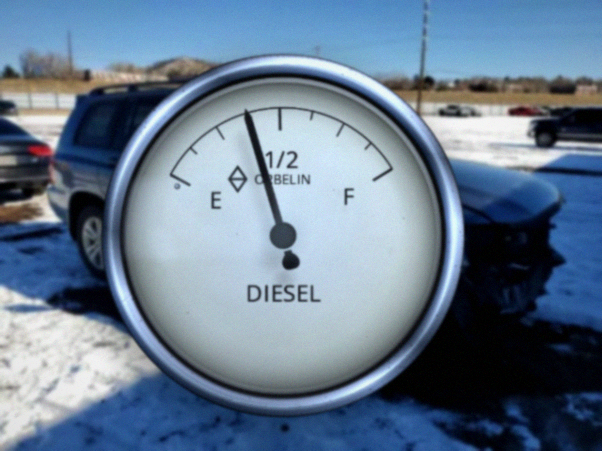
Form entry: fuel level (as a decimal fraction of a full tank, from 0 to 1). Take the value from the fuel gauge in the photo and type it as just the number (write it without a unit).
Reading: 0.375
